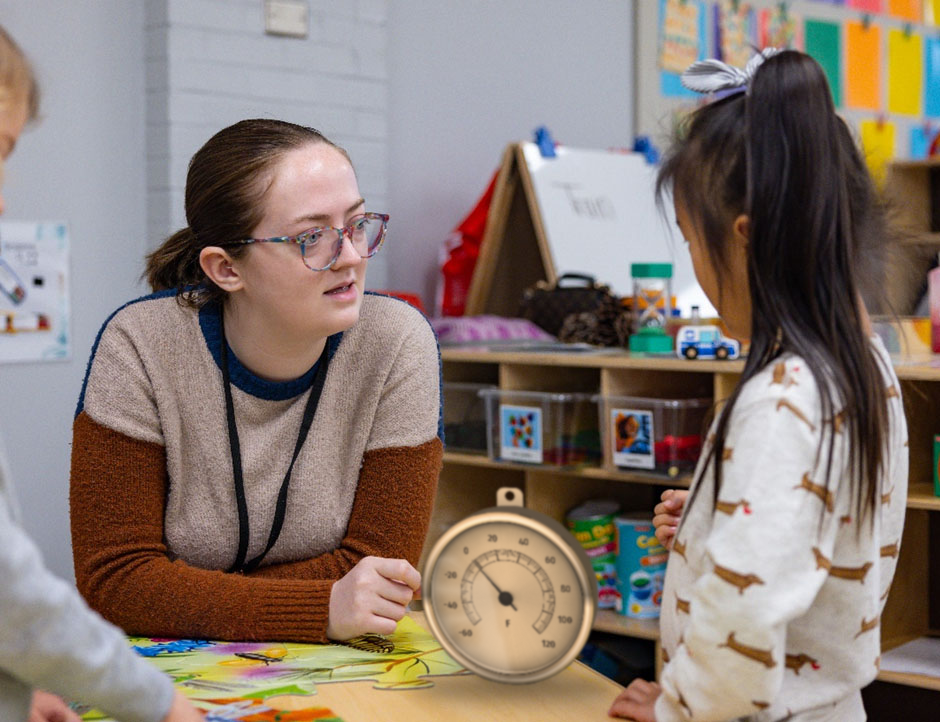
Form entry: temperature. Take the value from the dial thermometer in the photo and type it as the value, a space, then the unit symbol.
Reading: 0 °F
